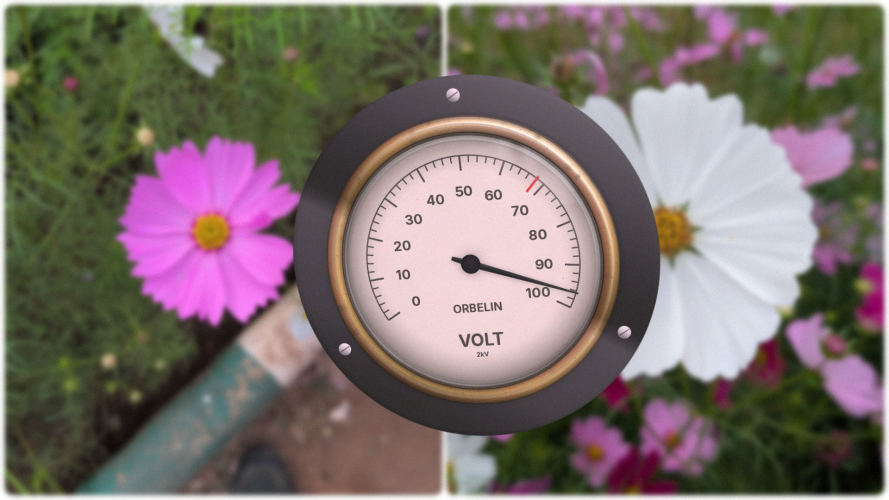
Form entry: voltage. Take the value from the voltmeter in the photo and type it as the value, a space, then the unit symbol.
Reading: 96 V
